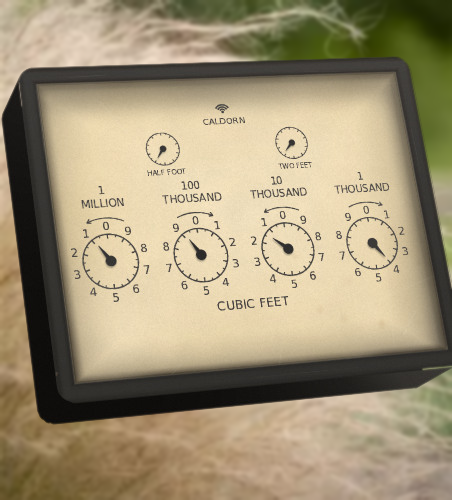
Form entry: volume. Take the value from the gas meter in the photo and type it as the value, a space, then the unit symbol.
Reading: 91400 ft³
